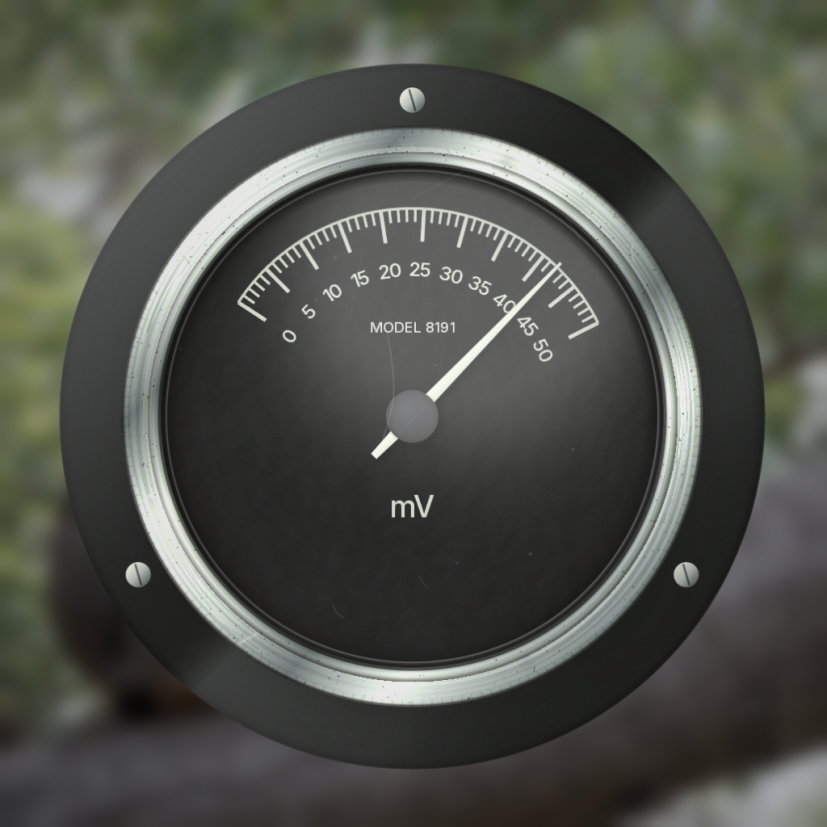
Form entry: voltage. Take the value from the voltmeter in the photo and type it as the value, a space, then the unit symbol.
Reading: 42 mV
